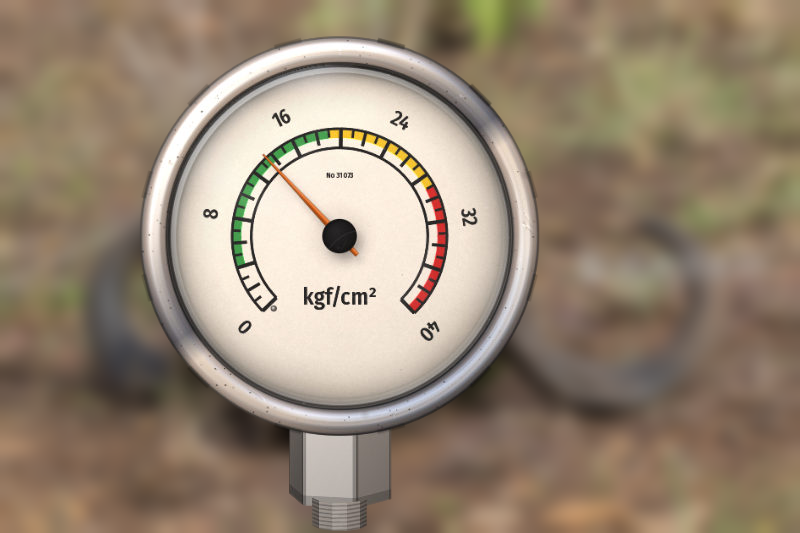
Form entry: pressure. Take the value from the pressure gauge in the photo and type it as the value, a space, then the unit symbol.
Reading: 13.5 kg/cm²
